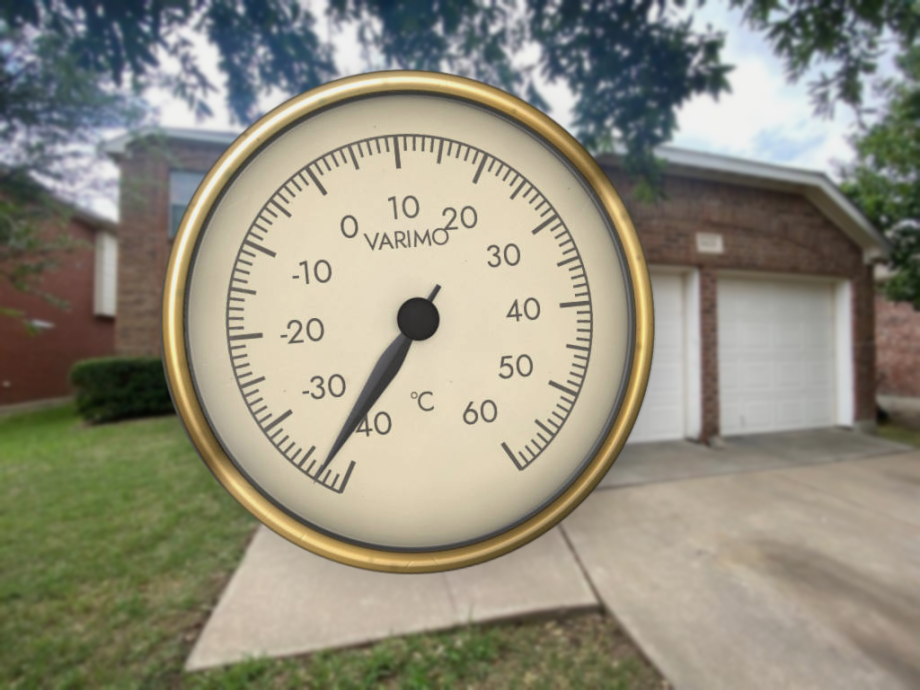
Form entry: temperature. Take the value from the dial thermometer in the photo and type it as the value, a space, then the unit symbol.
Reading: -37 °C
